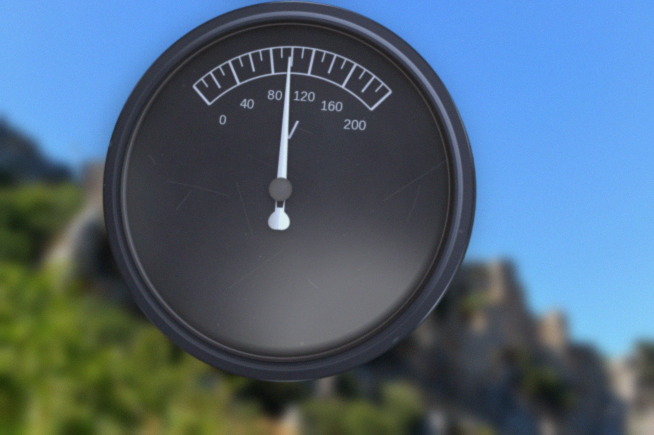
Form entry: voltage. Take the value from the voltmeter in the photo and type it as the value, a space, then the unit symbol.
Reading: 100 V
